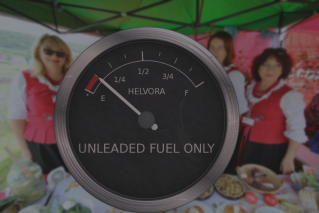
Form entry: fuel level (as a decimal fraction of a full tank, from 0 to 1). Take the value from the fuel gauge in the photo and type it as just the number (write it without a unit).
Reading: 0.125
